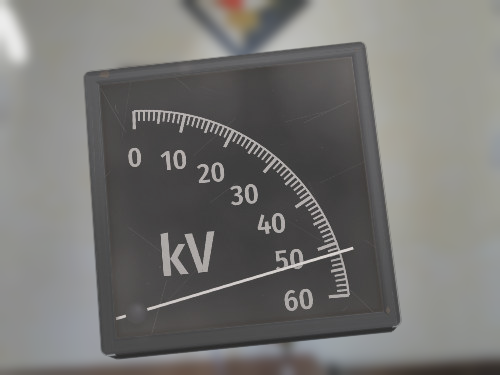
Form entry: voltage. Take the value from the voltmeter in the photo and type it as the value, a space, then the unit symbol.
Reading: 52 kV
